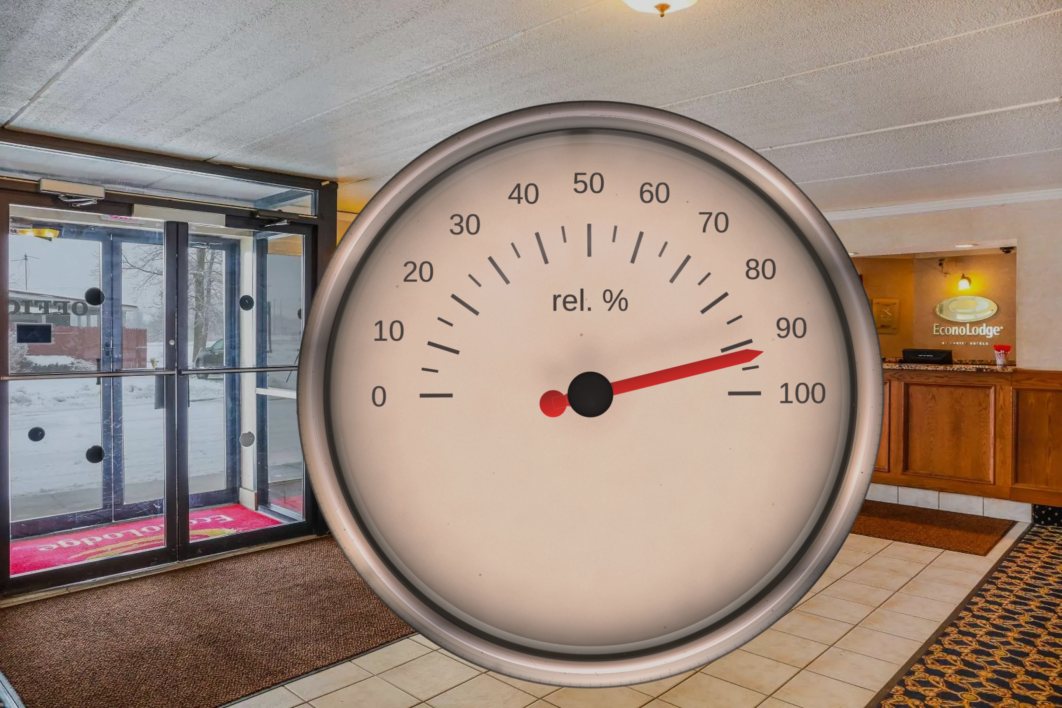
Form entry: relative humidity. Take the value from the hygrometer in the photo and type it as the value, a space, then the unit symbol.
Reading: 92.5 %
